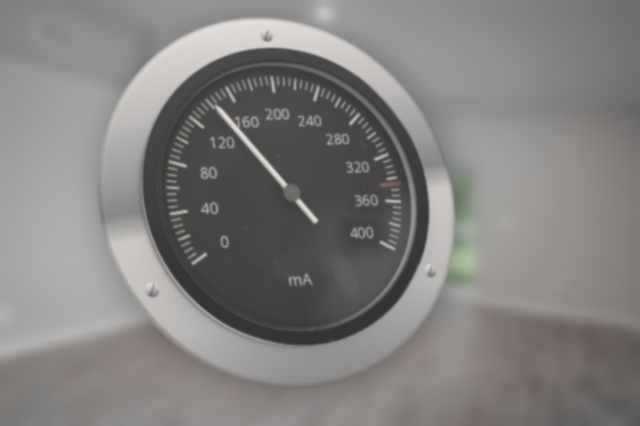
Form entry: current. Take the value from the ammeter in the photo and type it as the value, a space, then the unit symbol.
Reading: 140 mA
